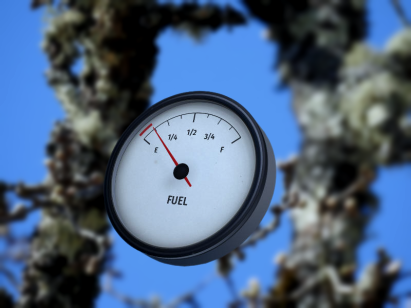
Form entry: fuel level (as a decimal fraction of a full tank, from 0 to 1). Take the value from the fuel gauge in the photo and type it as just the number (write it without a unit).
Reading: 0.125
